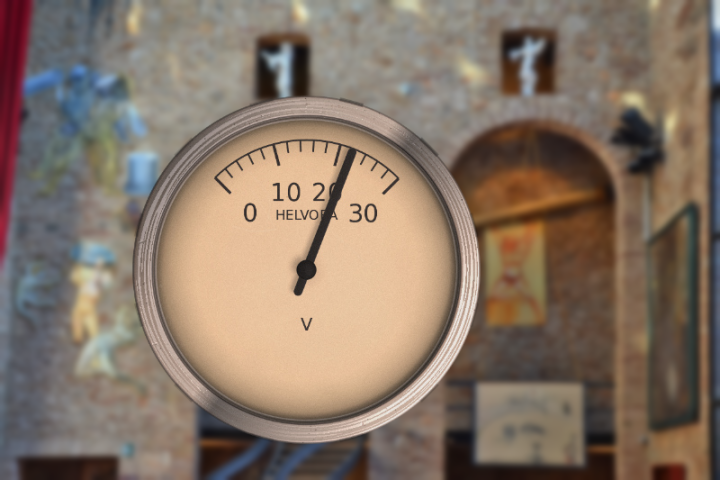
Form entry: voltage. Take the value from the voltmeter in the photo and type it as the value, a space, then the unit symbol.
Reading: 22 V
